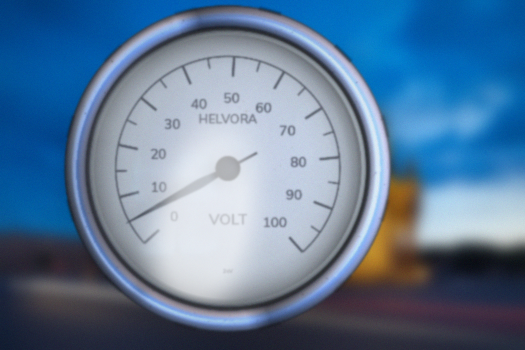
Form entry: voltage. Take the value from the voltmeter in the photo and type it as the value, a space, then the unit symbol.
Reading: 5 V
